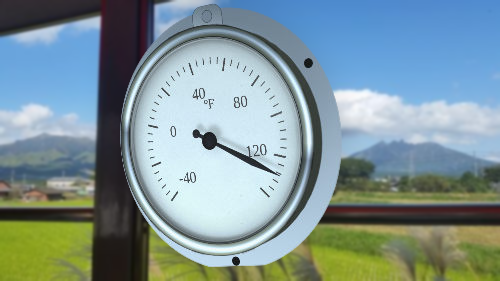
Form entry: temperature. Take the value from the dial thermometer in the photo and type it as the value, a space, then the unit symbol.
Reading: 128 °F
